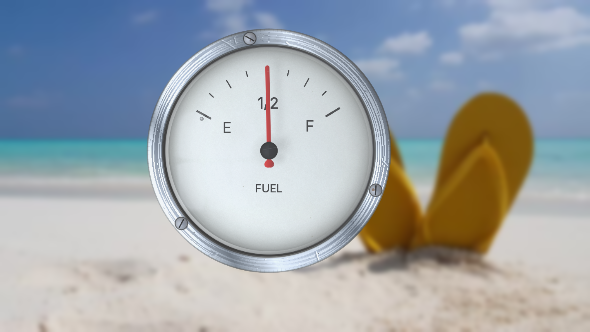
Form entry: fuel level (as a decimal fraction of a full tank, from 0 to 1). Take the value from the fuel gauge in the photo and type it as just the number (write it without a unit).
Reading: 0.5
